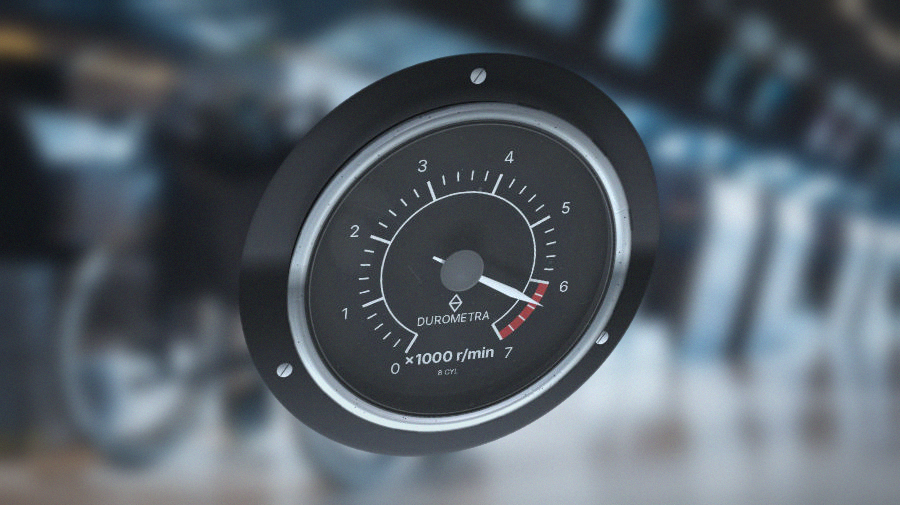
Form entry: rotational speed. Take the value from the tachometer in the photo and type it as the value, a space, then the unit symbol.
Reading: 6300 rpm
